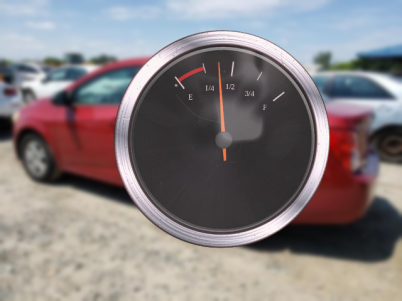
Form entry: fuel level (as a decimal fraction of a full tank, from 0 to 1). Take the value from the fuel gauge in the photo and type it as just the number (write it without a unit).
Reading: 0.375
